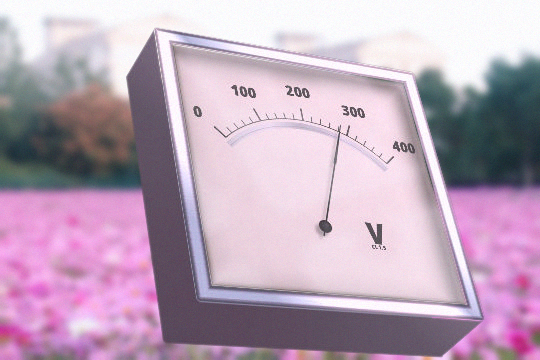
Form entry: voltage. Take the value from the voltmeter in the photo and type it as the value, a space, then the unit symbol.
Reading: 280 V
